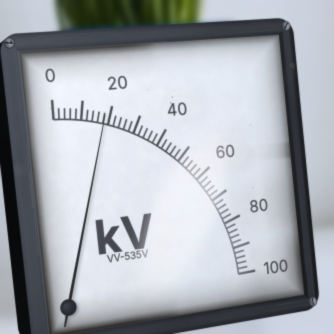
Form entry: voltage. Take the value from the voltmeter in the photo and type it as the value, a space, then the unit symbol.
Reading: 18 kV
